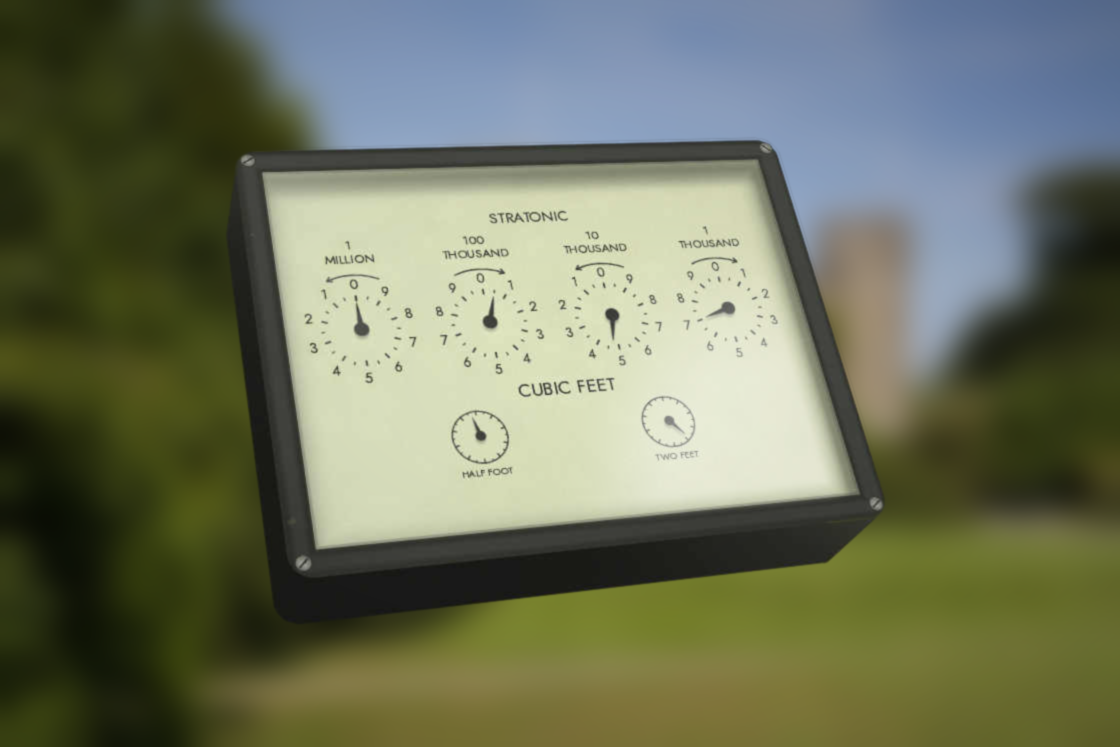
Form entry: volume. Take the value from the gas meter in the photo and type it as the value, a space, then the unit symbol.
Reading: 4700 ft³
